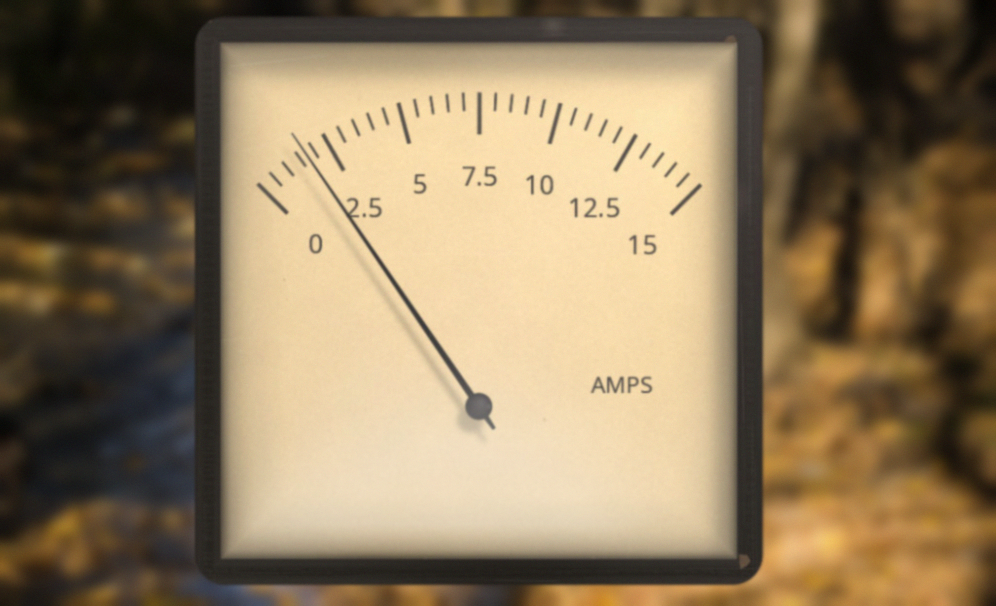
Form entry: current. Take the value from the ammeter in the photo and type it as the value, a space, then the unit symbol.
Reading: 1.75 A
